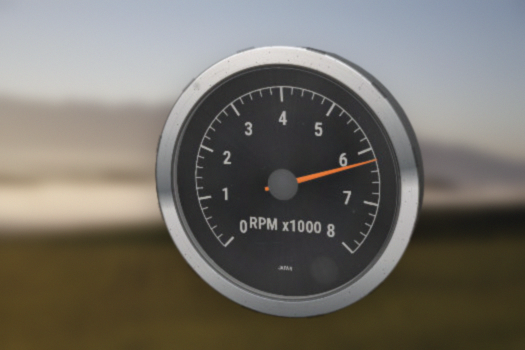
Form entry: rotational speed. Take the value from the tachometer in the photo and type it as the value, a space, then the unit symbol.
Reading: 6200 rpm
